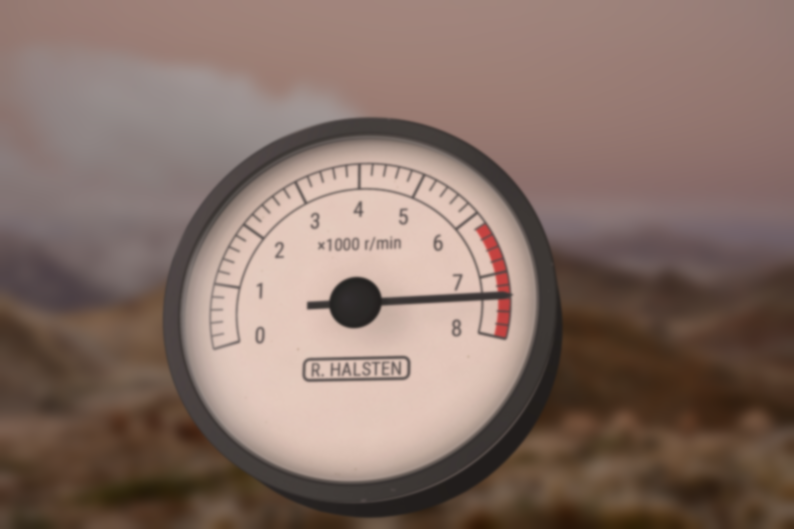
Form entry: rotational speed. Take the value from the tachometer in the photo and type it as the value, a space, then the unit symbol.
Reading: 7400 rpm
